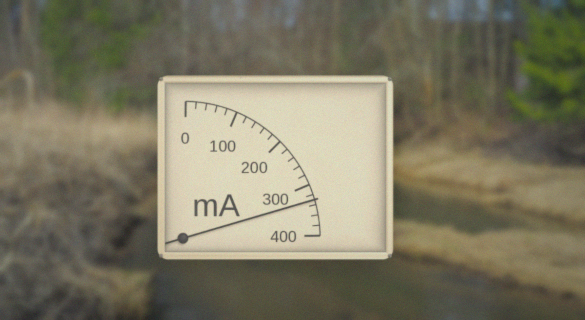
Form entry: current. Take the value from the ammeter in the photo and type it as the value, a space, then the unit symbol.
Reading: 330 mA
